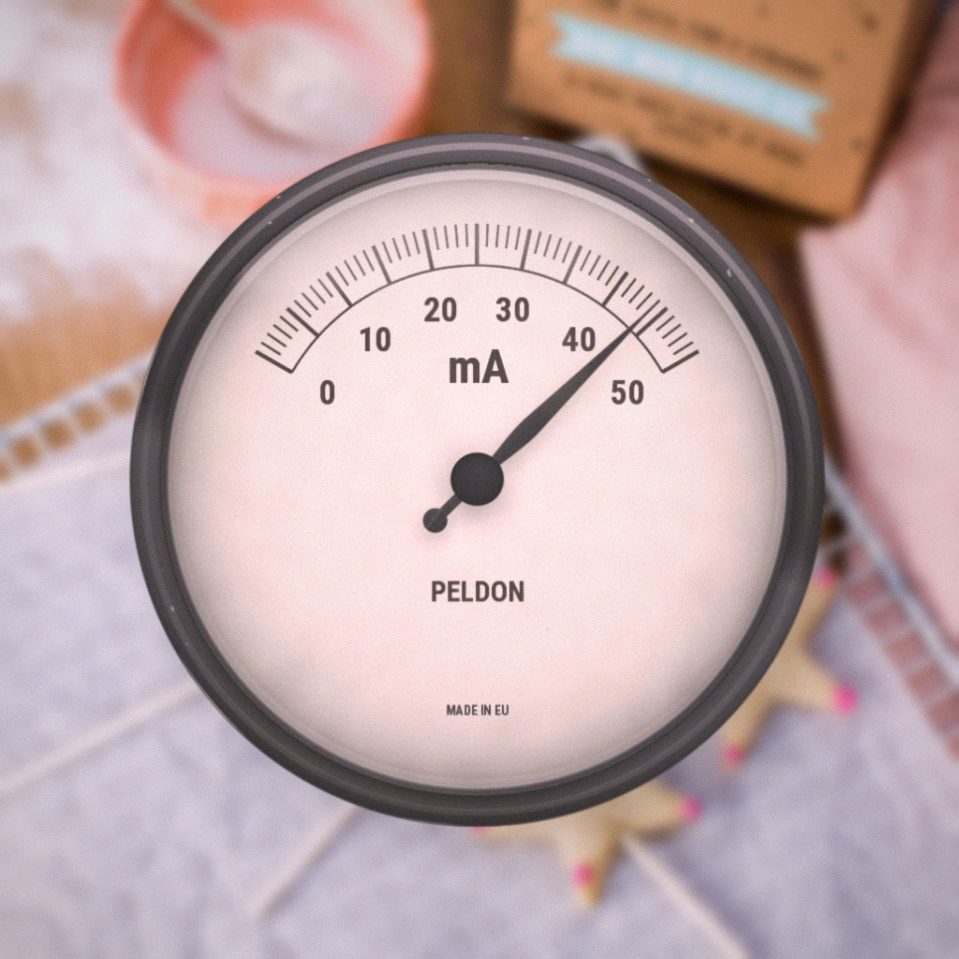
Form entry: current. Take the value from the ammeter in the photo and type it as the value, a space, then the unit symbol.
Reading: 44 mA
